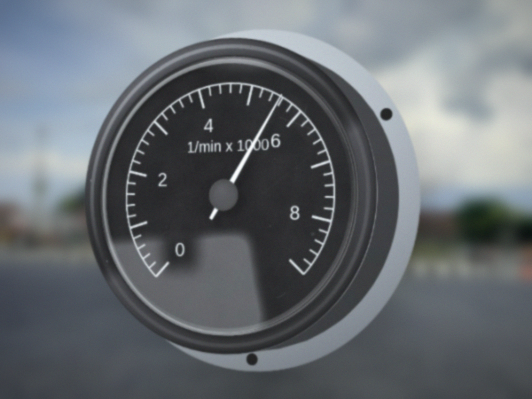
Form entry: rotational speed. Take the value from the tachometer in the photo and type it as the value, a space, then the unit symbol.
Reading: 5600 rpm
